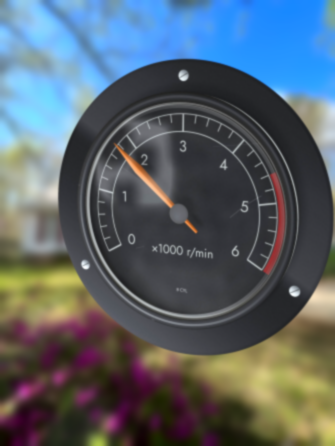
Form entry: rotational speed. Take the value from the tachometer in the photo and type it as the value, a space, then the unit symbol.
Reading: 1800 rpm
